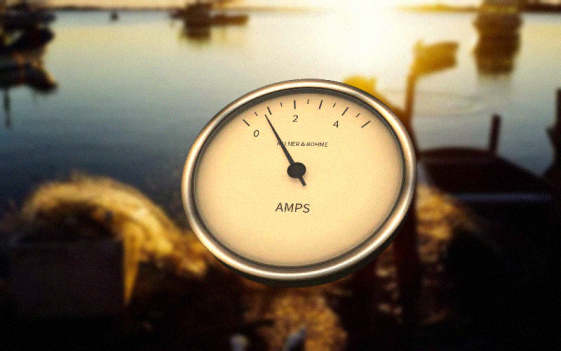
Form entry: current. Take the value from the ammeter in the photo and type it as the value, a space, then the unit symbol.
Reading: 0.75 A
